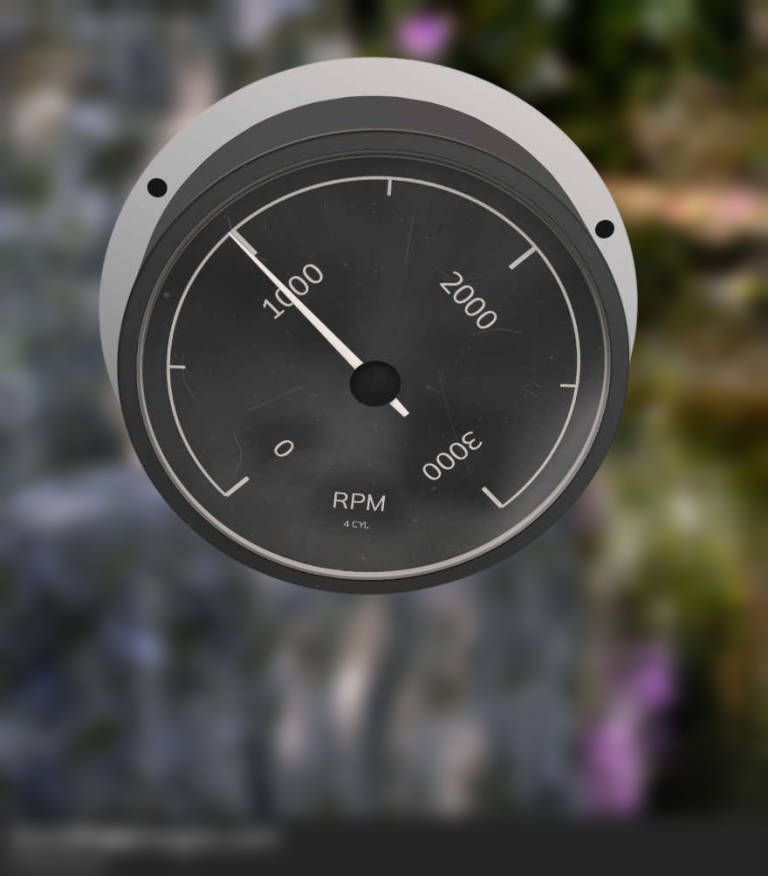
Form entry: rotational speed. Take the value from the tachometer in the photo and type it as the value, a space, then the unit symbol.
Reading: 1000 rpm
